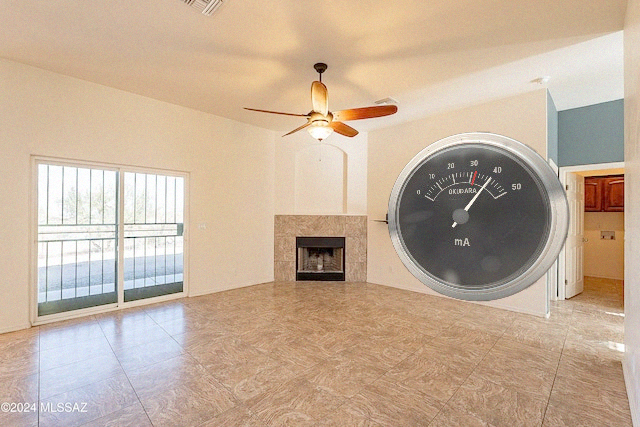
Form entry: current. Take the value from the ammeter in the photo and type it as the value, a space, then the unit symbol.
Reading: 40 mA
